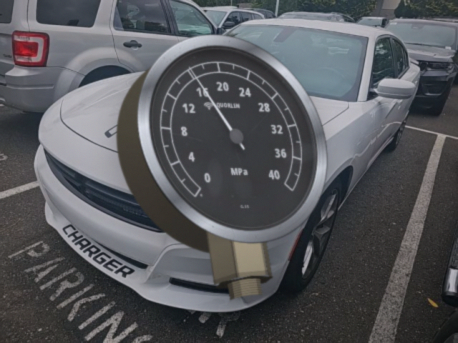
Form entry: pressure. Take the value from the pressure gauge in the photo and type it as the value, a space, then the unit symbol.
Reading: 16 MPa
